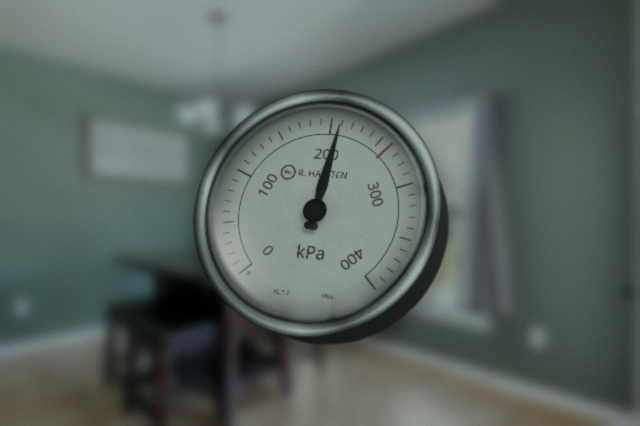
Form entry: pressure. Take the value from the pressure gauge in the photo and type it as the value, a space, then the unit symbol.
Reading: 210 kPa
